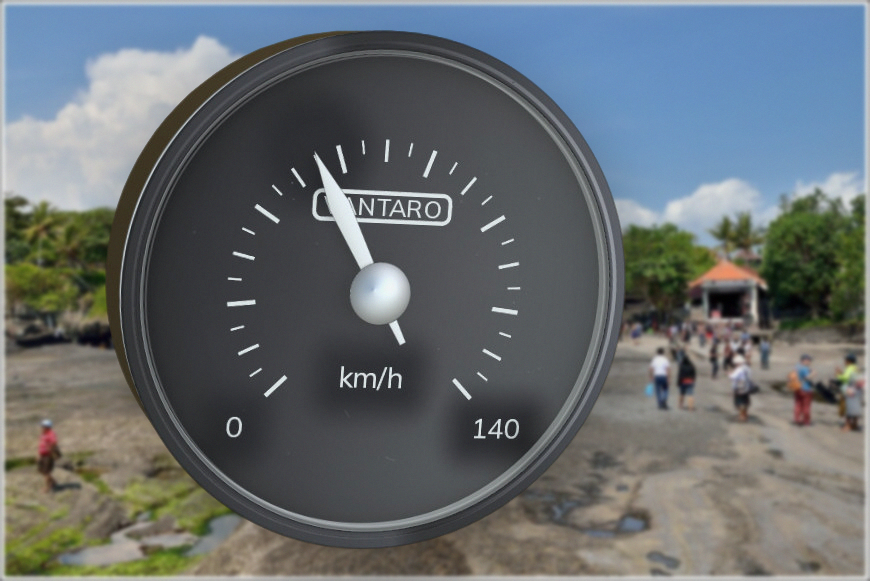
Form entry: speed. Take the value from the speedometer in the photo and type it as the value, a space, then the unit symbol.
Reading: 55 km/h
